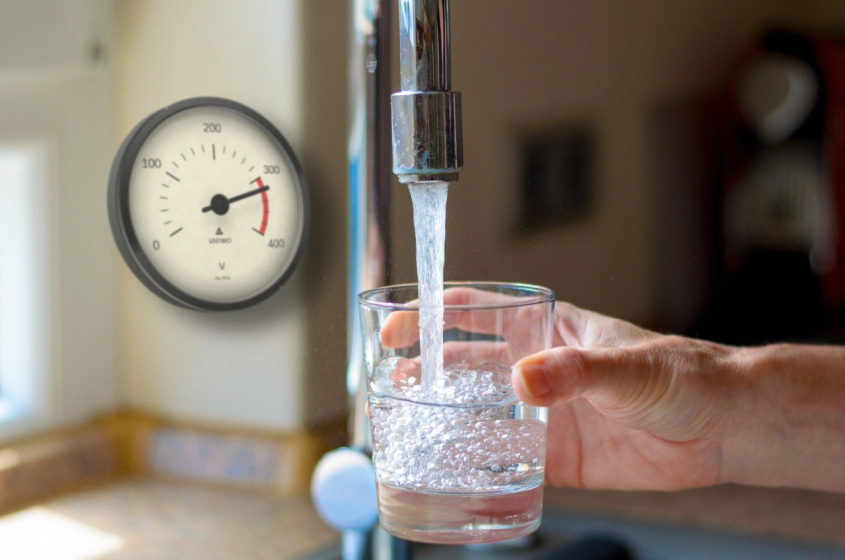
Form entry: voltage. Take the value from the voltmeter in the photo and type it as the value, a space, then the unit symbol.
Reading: 320 V
